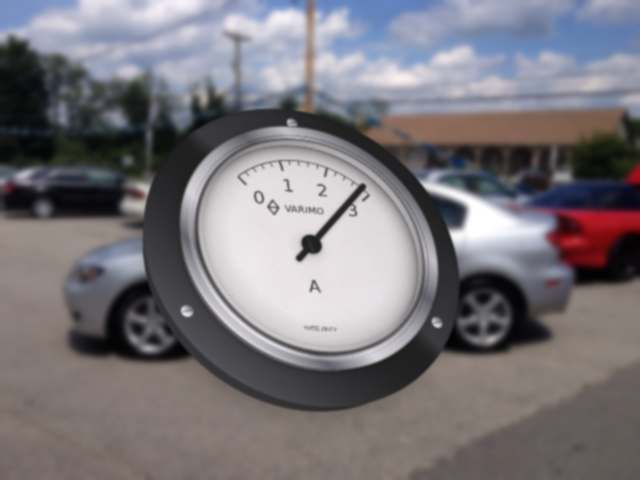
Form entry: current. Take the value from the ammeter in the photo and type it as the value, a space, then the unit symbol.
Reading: 2.8 A
